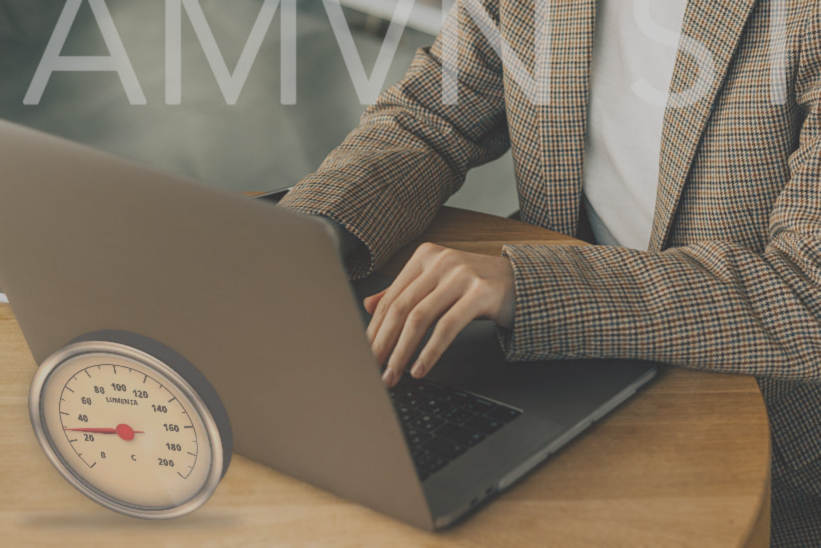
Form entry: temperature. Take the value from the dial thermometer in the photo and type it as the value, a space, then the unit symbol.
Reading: 30 °C
